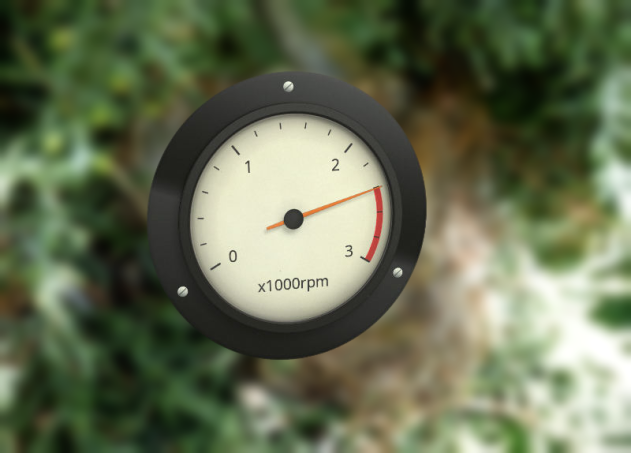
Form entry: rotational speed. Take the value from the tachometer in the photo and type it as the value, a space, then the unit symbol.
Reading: 2400 rpm
